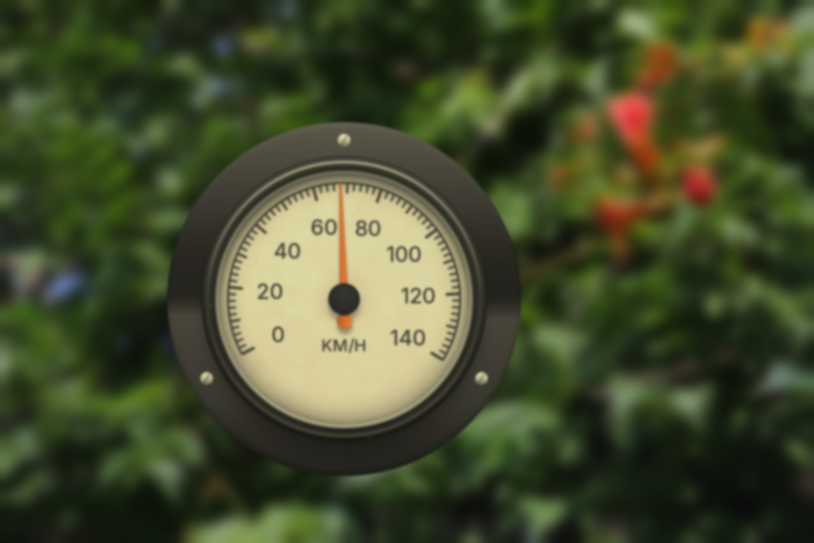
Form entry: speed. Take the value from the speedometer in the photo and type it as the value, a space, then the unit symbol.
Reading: 68 km/h
